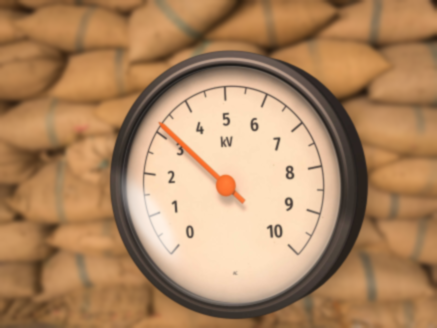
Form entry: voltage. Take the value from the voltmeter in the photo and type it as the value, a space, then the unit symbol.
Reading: 3.25 kV
